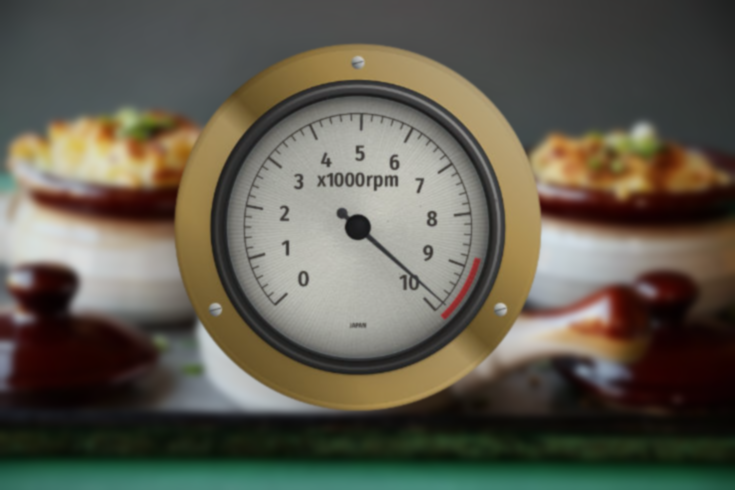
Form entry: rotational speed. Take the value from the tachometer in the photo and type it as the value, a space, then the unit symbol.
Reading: 9800 rpm
